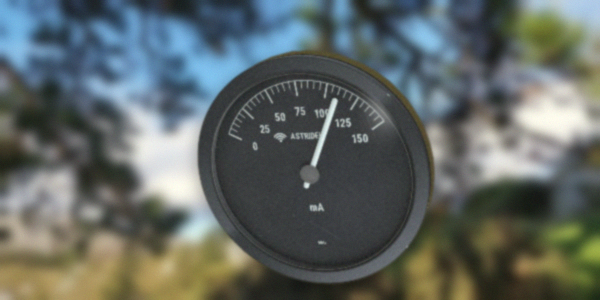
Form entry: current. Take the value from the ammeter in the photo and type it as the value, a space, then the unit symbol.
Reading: 110 mA
